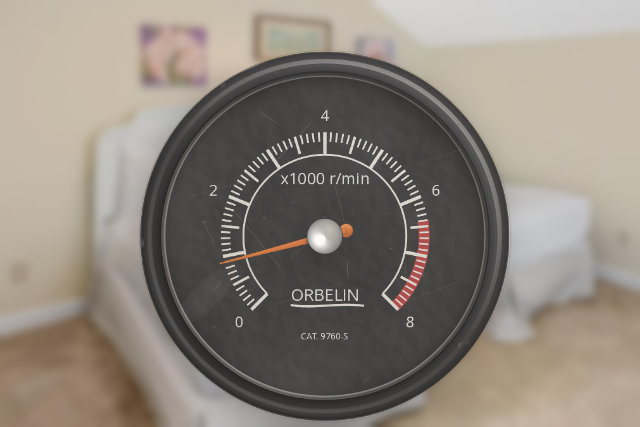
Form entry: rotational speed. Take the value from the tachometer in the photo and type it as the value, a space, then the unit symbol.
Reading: 900 rpm
